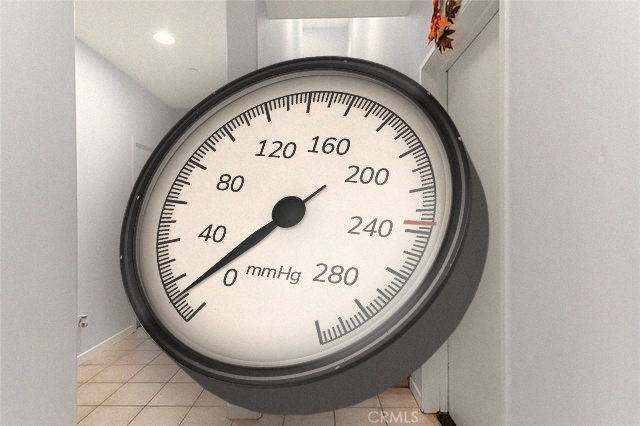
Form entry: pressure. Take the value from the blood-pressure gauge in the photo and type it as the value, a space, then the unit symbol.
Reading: 10 mmHg
